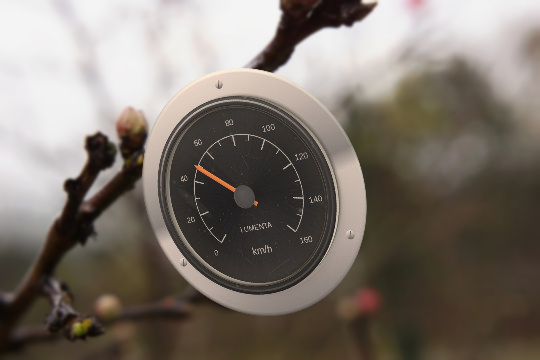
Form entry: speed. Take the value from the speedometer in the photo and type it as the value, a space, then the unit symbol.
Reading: 50 km/h
